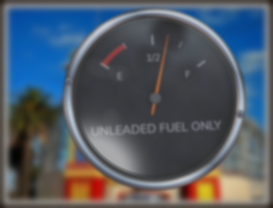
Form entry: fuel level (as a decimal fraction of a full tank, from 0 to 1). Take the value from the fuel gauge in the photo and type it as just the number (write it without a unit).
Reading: 0.625
